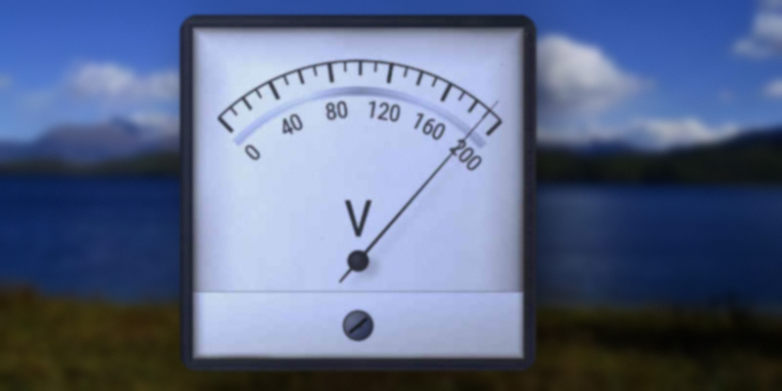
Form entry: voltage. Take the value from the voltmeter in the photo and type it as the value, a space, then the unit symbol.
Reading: 190 V
